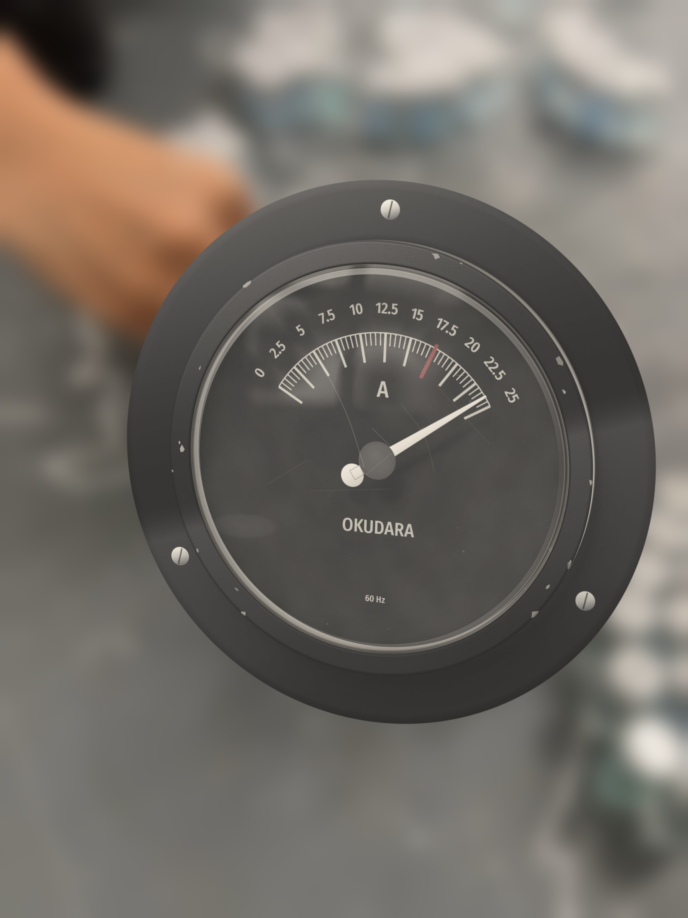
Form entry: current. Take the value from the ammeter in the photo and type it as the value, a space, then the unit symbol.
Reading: 24 A
